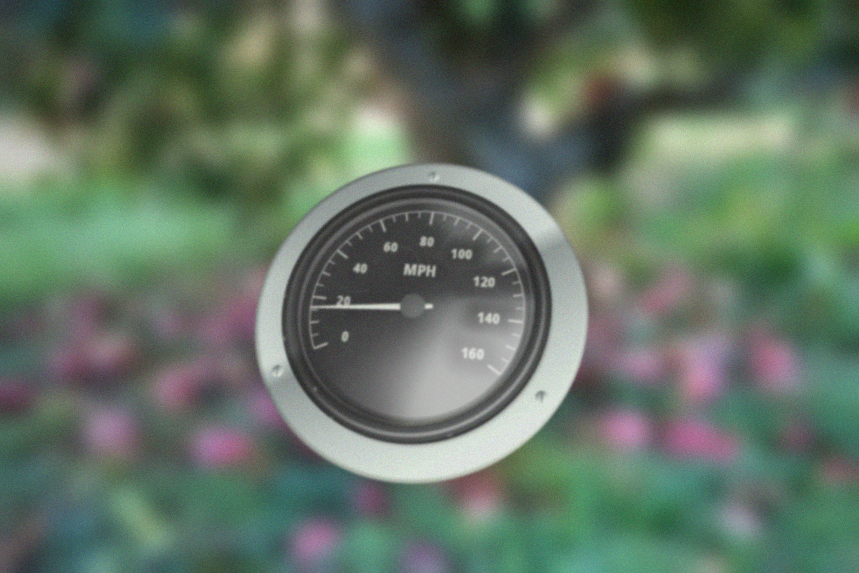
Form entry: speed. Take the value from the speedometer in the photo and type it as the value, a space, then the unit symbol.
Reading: 15 mph
